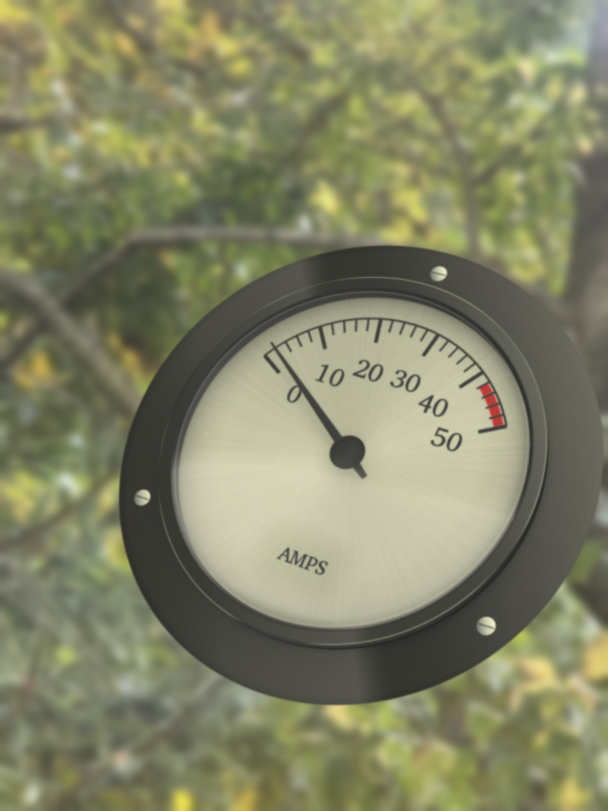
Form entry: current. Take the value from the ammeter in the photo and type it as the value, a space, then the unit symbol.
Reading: 2 A
